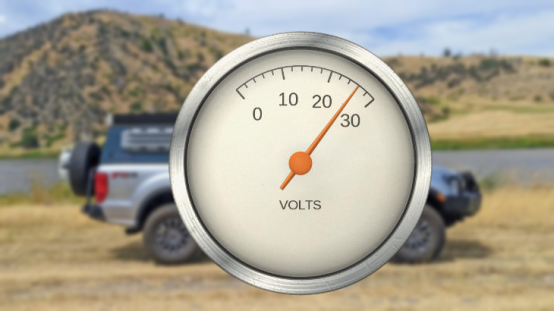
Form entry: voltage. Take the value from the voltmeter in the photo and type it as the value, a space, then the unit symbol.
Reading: 26 V
